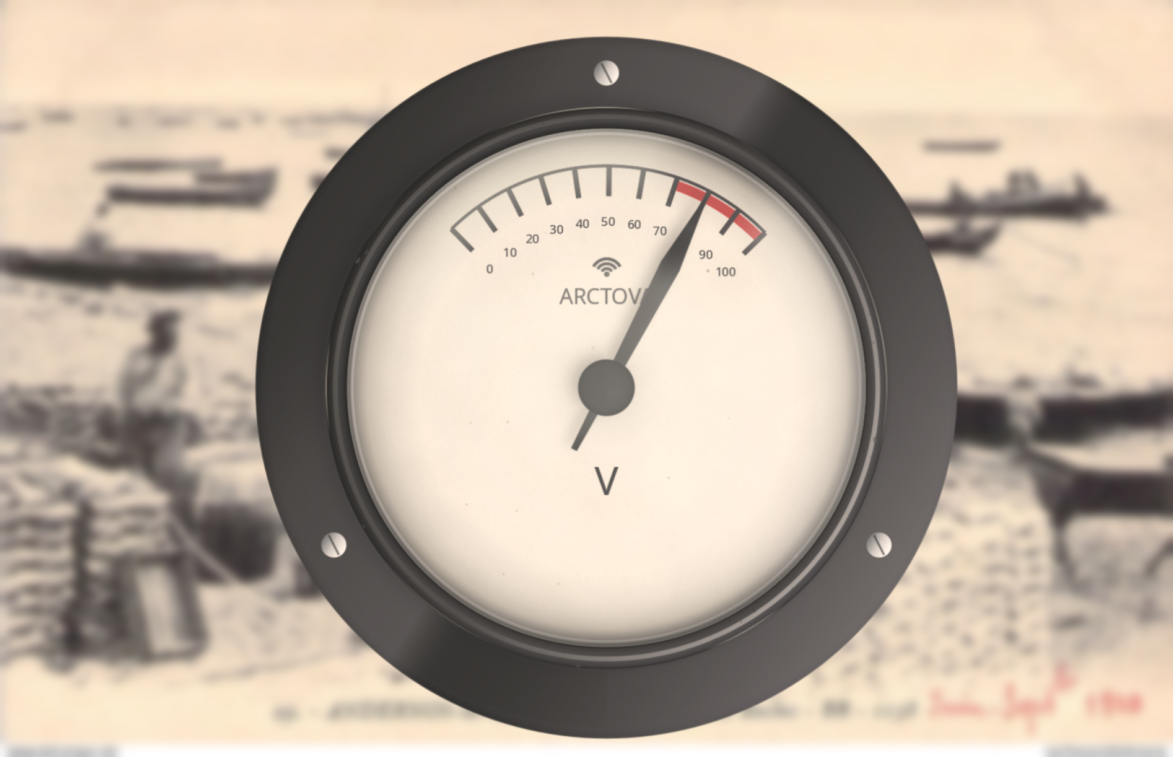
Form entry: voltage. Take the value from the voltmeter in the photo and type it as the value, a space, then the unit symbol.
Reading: 80 V
